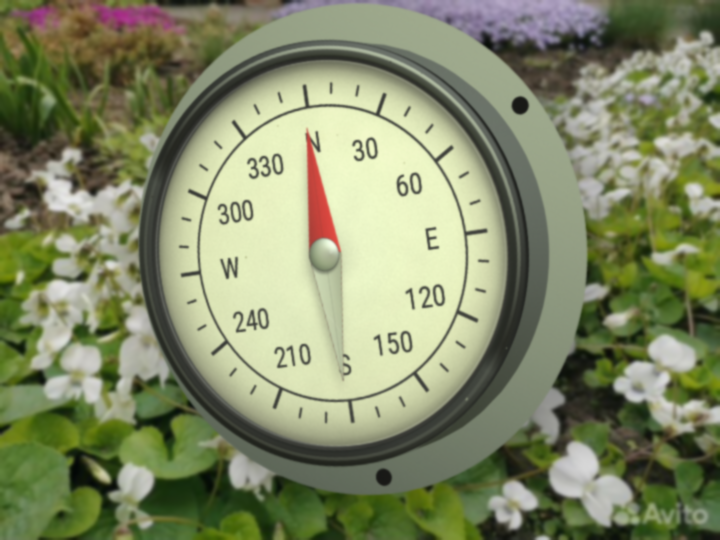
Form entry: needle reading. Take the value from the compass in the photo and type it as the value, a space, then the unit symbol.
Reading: 0 °
